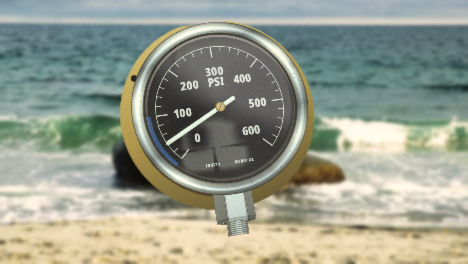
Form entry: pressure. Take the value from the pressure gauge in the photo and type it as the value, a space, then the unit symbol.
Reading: 40 psi
